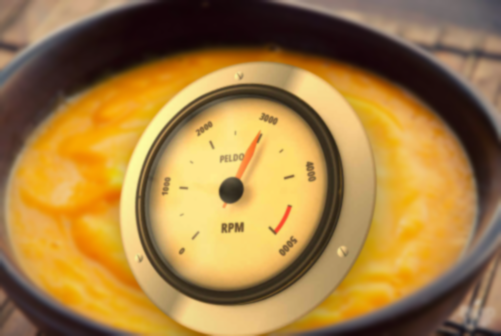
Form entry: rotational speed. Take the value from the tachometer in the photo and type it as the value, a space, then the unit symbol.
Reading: 3000 rpm
